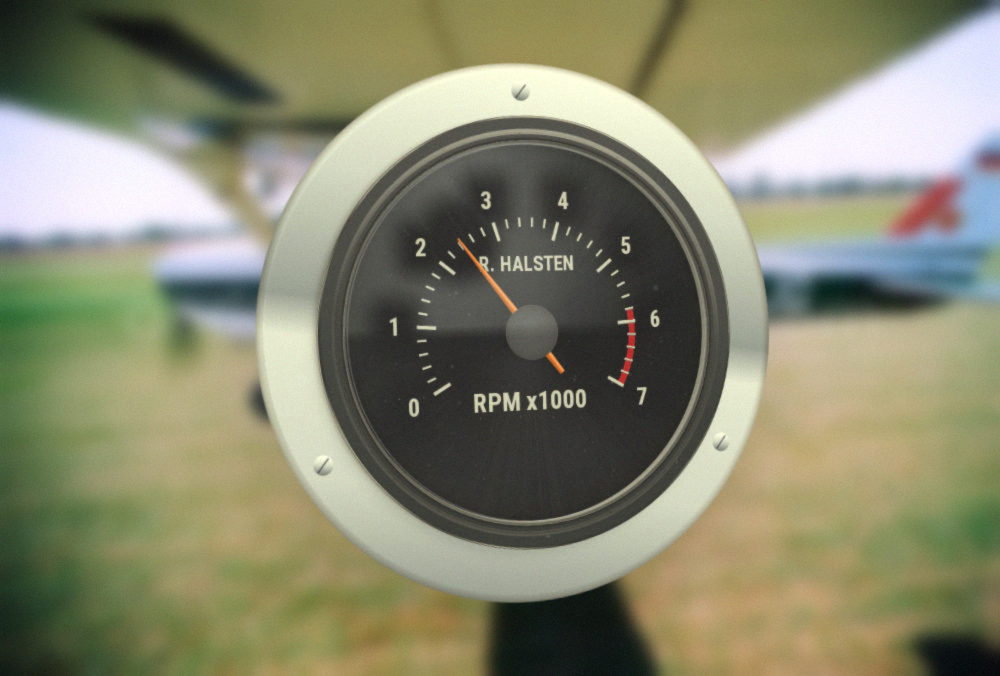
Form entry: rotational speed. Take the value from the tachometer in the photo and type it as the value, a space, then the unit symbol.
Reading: 2400 rpm
